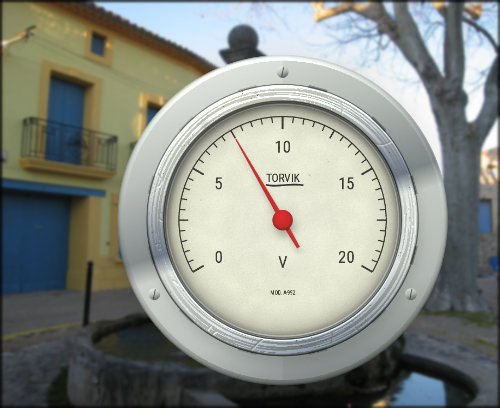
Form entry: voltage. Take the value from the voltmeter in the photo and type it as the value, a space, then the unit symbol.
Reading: 7.5 V
